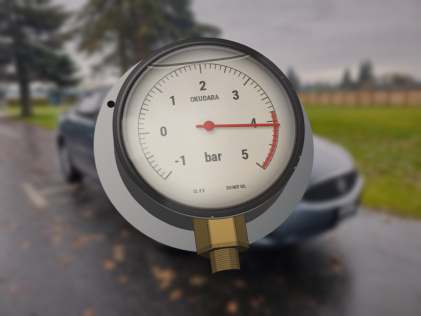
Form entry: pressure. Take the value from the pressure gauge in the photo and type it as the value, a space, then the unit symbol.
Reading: 4.1 bar
